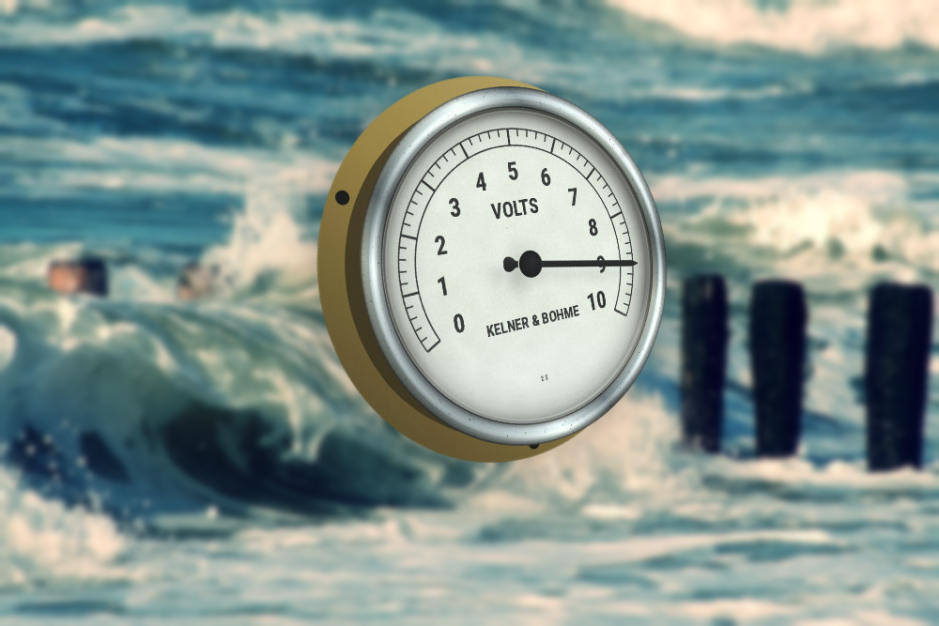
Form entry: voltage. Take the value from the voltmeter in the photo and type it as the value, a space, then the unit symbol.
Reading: 9 V
